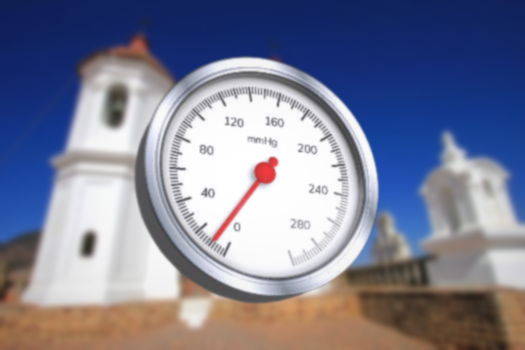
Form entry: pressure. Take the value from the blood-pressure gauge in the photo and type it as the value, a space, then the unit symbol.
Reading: 10 mmHg
